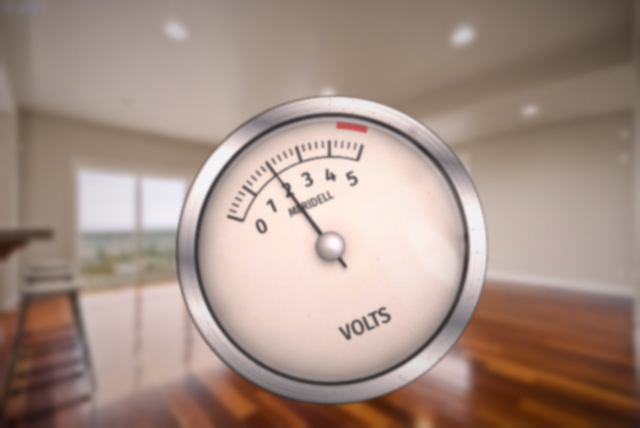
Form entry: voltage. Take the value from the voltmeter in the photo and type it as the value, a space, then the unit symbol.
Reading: 2 V
